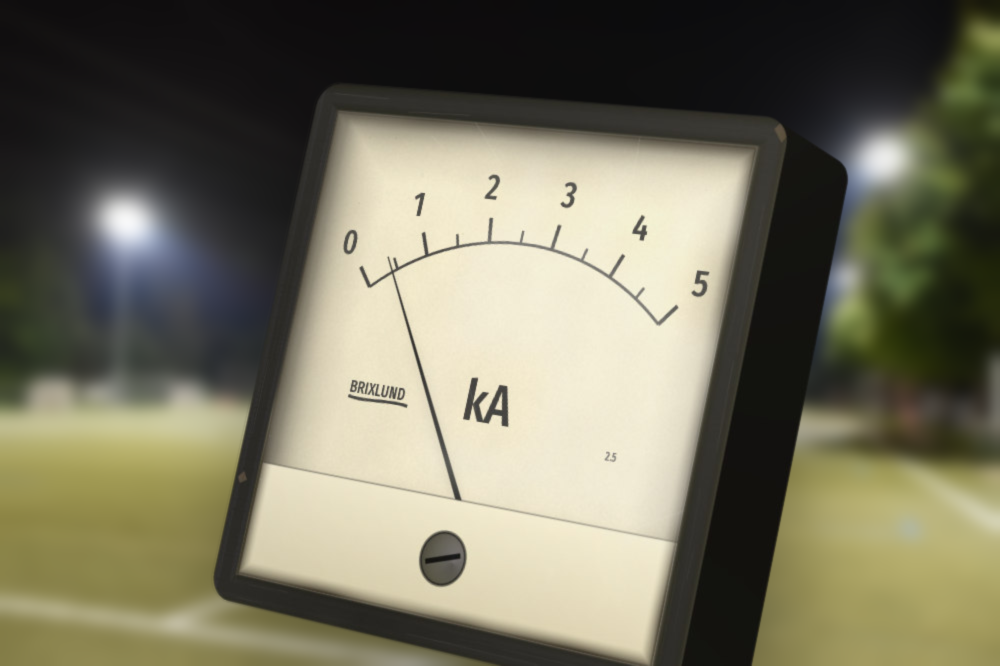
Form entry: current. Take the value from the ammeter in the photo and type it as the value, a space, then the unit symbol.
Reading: 0.5 kA
